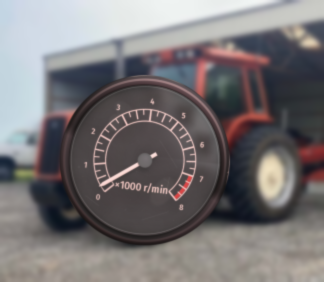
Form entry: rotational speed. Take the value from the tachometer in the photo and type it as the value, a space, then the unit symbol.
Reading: 250 rpm
